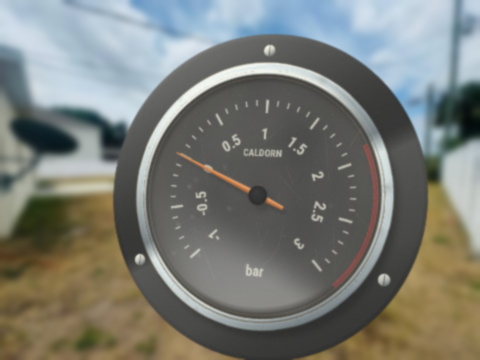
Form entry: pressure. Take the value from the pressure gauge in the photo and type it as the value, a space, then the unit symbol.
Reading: 0 bar
